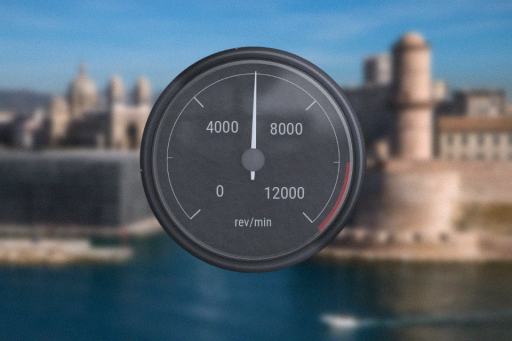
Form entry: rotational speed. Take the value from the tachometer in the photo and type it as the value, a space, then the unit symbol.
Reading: 6000 rpm
